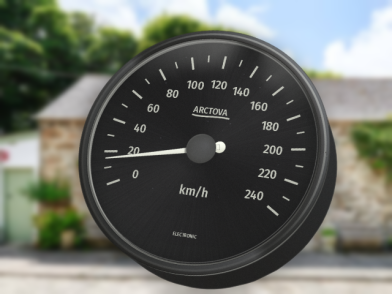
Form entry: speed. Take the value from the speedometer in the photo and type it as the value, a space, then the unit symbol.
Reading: 15 km/h
